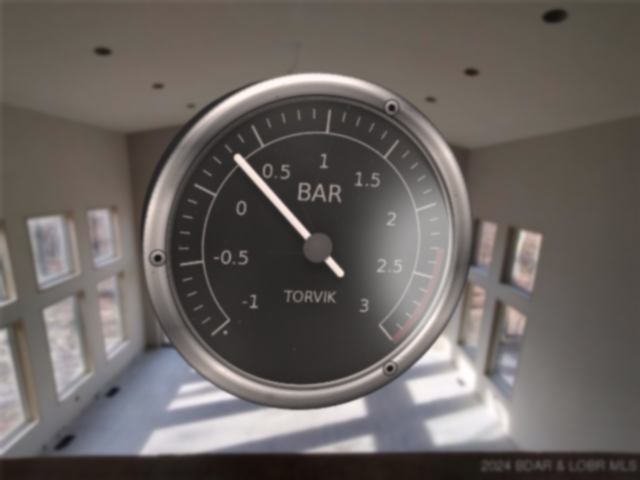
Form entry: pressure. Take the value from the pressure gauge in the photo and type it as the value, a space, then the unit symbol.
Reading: 0.3 bar
